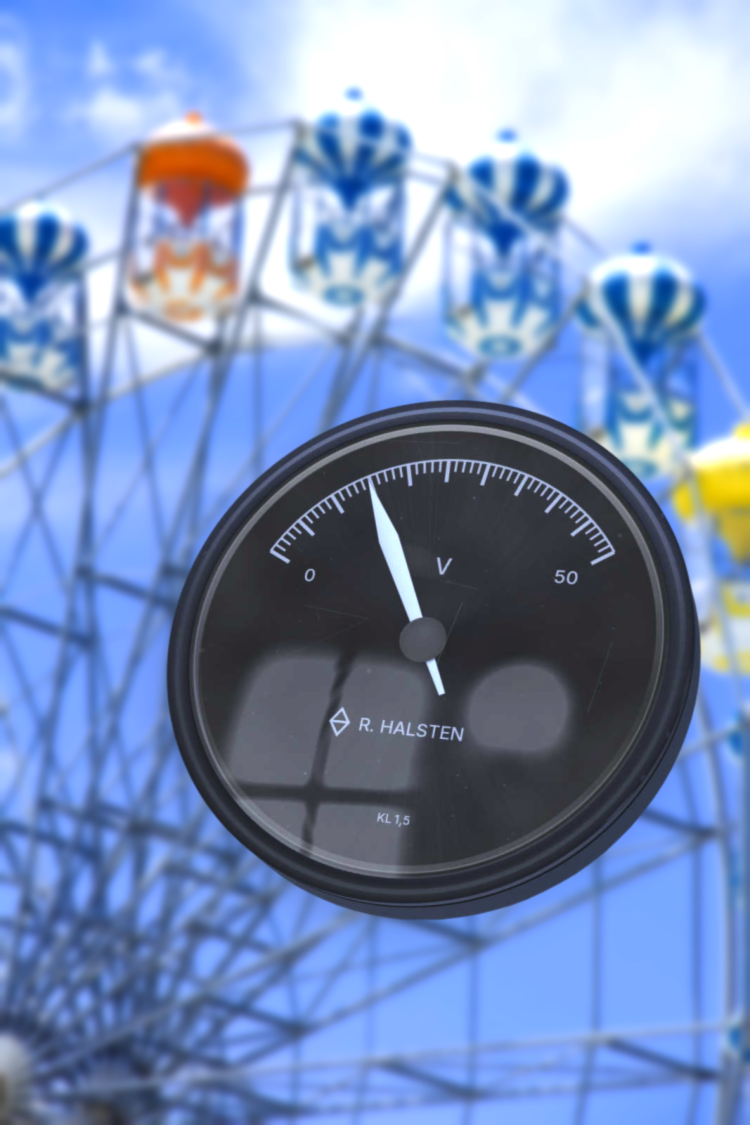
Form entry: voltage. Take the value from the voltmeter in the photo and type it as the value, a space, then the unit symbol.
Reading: 15 V
